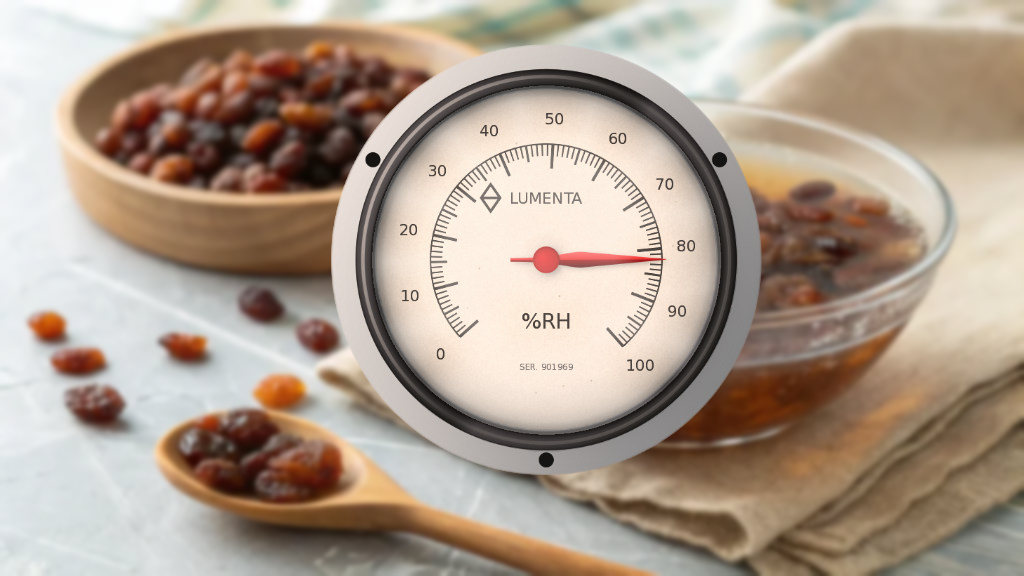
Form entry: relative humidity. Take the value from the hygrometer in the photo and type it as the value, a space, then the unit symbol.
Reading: 82 %
